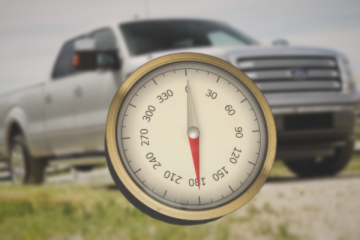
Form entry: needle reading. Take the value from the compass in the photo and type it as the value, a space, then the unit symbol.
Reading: 180 °
